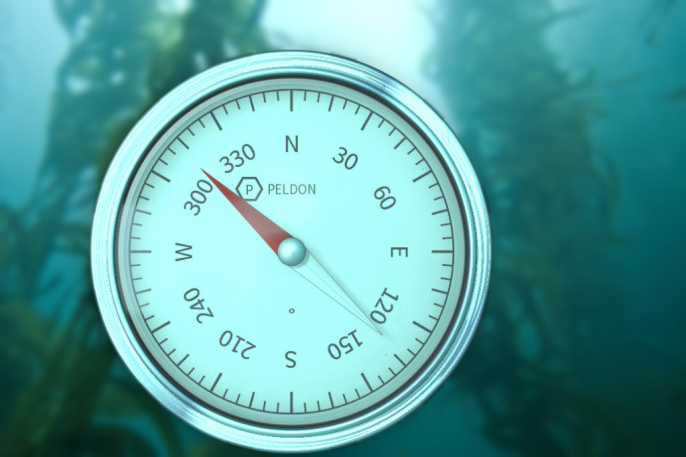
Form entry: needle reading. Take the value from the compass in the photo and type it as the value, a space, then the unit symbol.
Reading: 312.5 °
